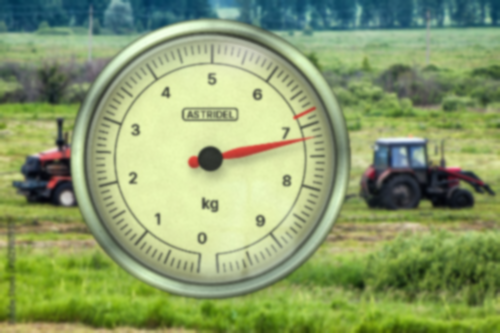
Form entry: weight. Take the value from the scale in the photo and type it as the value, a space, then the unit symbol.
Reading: 7.2 kg
